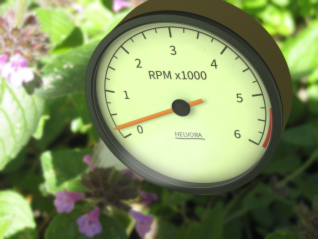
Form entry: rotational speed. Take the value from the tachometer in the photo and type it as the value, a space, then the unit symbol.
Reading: 250 rpm
